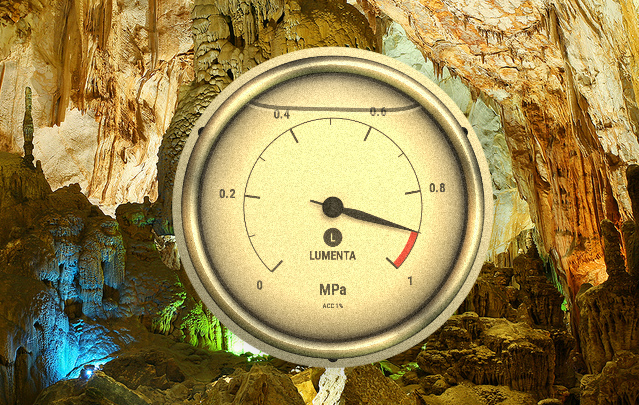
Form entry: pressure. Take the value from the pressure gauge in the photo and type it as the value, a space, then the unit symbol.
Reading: 0.9 MPa
